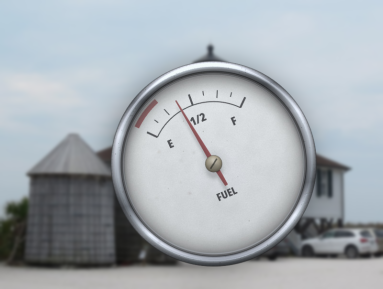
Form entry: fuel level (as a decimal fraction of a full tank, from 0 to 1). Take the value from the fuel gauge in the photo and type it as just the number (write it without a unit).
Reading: 0.375
